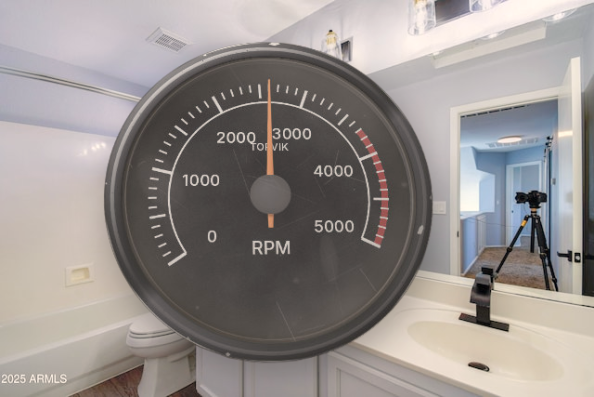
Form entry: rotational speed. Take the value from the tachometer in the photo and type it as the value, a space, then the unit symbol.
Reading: 2600 rpm
